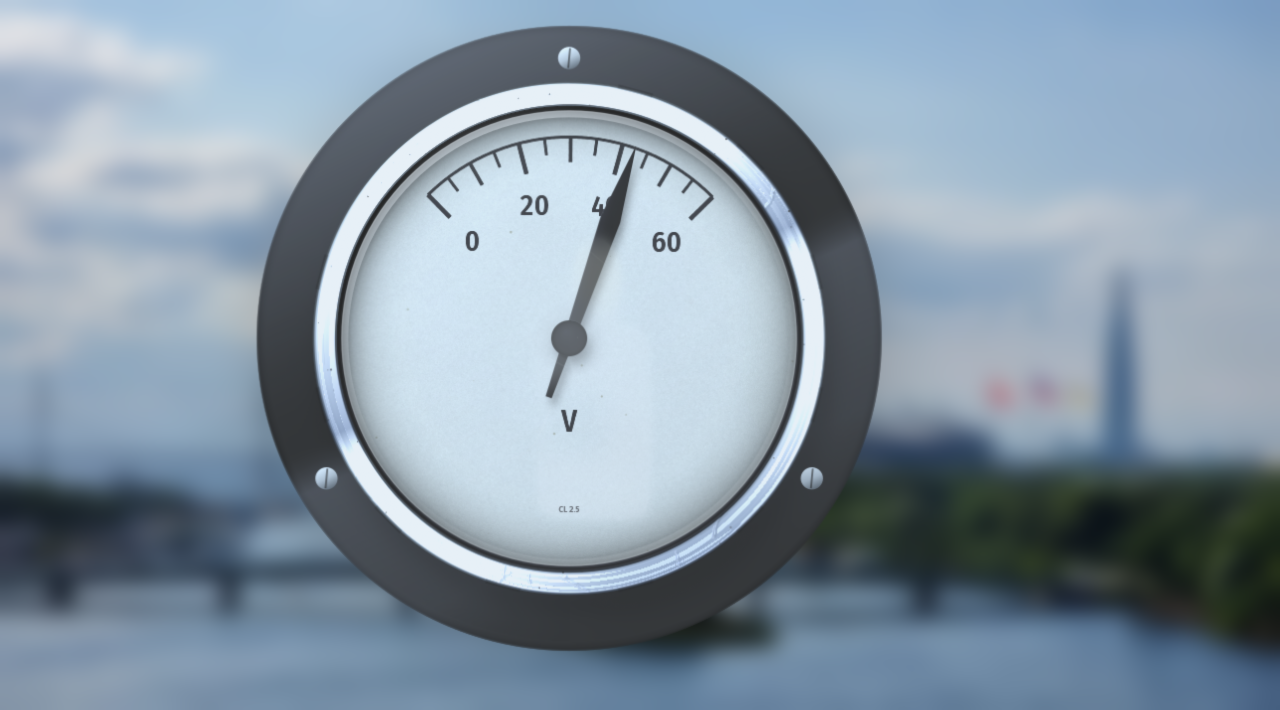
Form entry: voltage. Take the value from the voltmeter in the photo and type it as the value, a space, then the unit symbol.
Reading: 42.5 V
